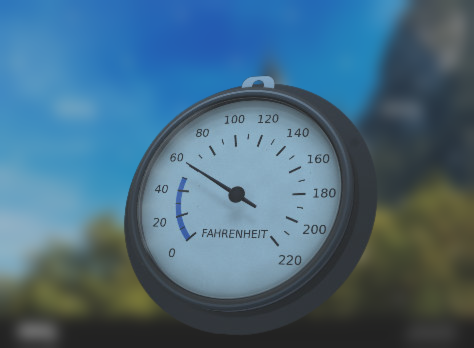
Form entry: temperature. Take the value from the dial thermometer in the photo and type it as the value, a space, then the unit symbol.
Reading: 60 °F
